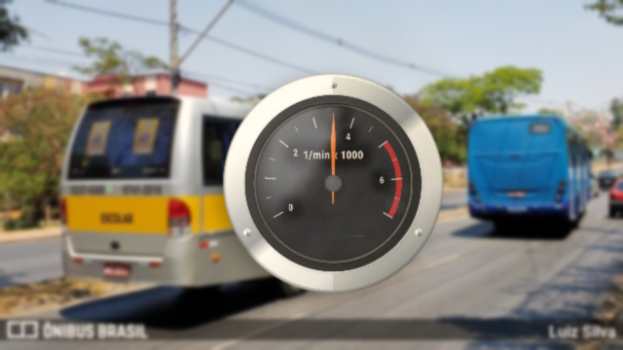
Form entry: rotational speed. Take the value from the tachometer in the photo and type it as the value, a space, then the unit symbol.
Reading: 3500 rpm
